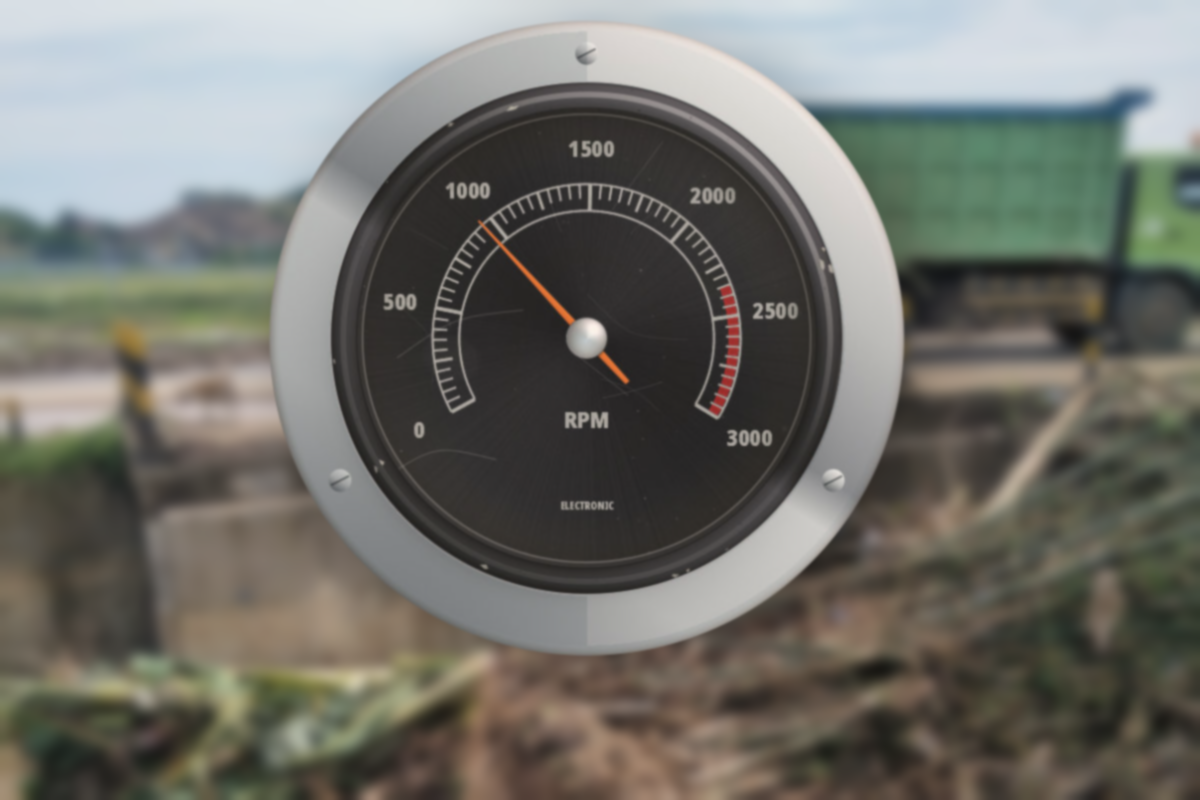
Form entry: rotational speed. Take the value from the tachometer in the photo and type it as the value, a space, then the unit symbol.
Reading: 950 rpm
